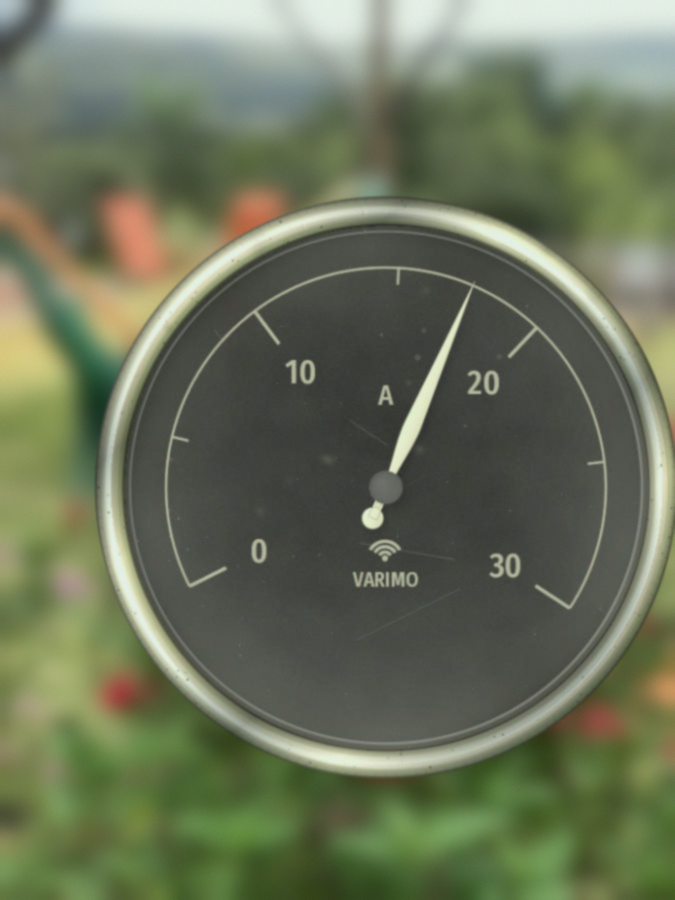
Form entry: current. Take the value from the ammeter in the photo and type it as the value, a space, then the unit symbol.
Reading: 17.5 A
